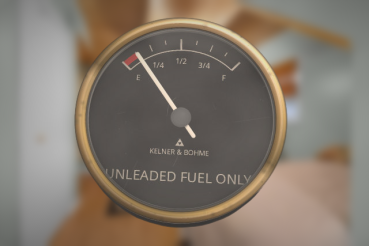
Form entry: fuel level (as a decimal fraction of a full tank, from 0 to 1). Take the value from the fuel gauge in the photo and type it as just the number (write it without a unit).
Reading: 0.125
